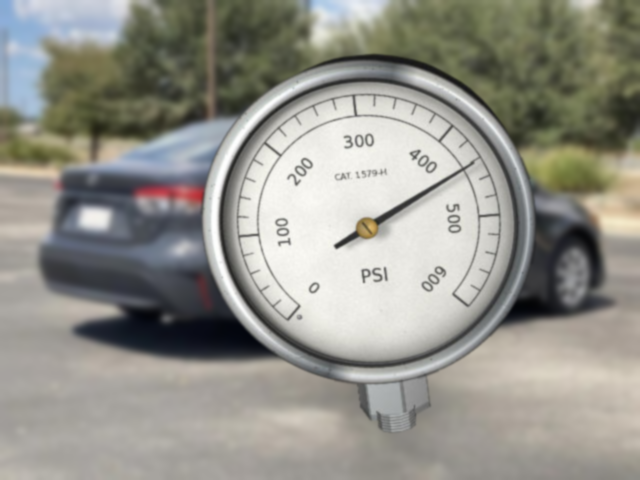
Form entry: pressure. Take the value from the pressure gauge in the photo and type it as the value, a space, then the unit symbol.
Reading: 440 psi
